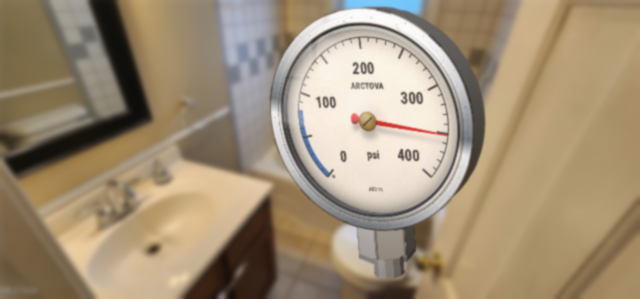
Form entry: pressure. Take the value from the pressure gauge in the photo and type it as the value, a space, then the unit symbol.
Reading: 350 psi
